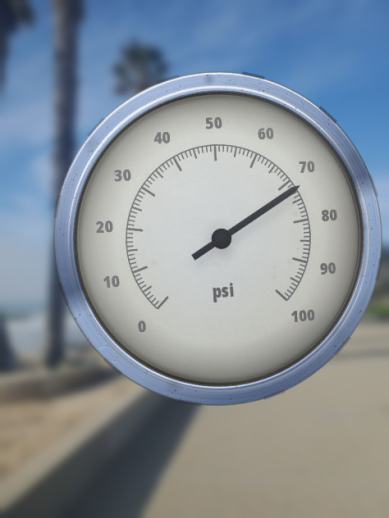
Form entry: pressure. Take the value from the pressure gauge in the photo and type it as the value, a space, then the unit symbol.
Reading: 72 psi
